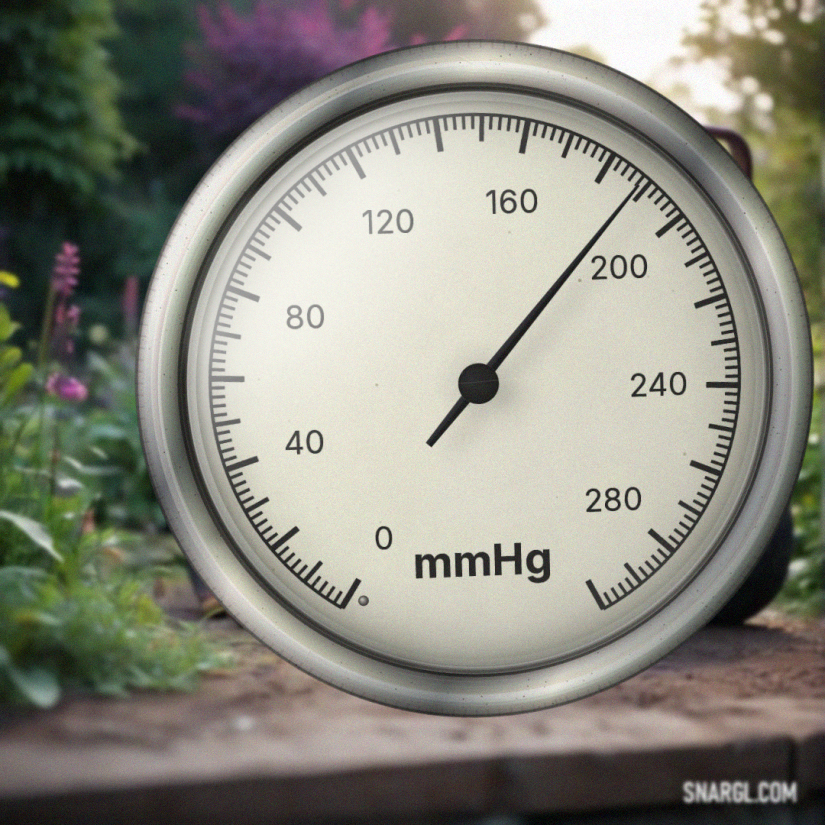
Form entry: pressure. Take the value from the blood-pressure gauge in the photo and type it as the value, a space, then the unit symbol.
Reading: 188 mmHg
